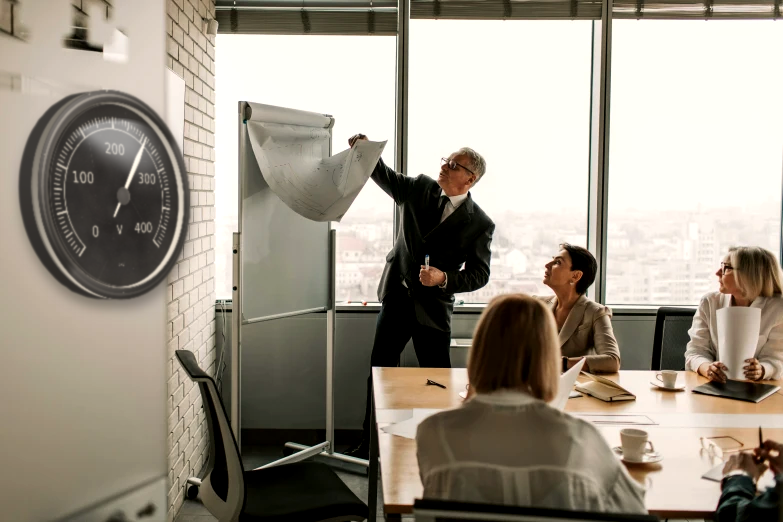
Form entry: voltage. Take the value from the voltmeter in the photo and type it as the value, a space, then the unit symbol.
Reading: 250 V
